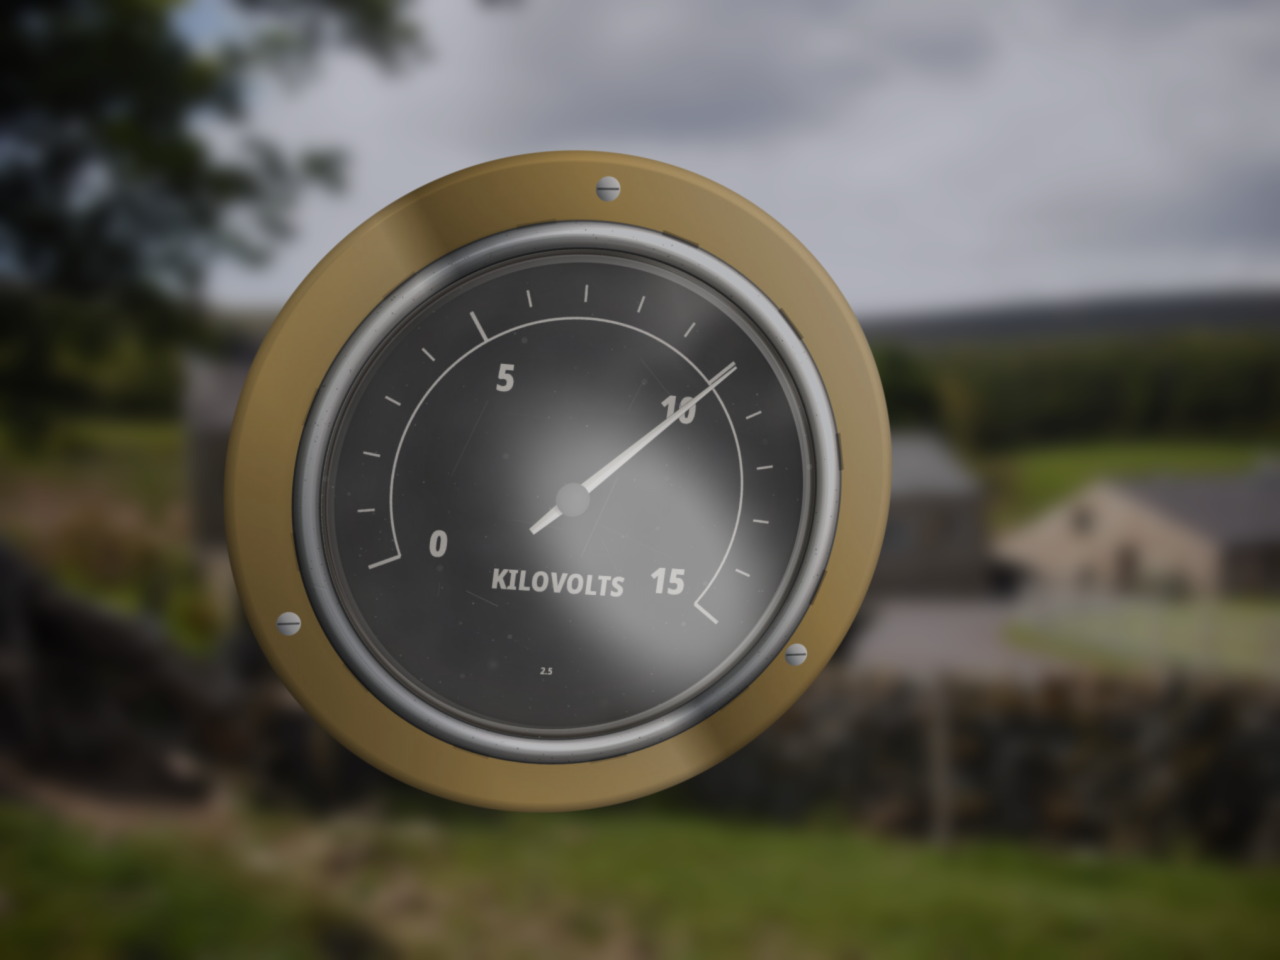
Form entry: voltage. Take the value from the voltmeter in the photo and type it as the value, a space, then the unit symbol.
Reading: 10 kV
